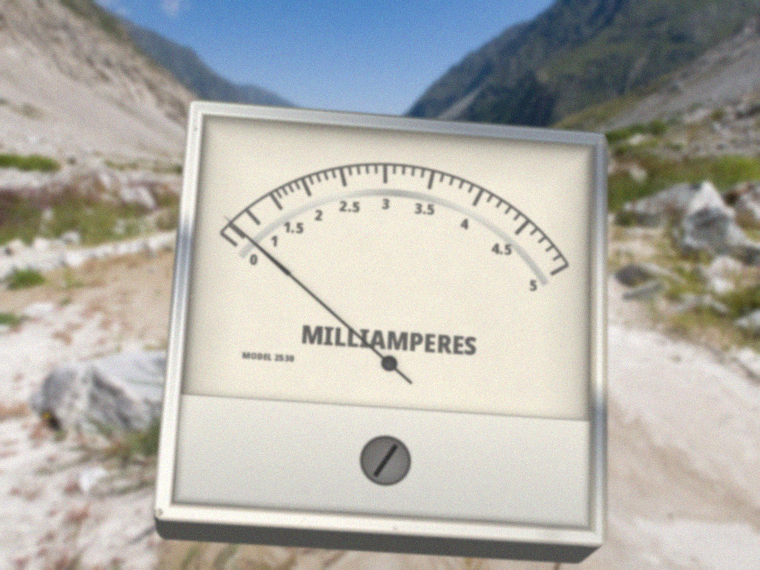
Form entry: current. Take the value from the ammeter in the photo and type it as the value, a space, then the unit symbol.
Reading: 0.5 mA
